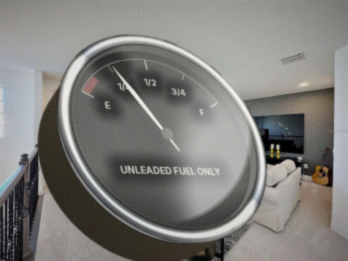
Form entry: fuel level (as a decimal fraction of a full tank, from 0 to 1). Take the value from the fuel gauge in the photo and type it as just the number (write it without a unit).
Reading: 0.25
